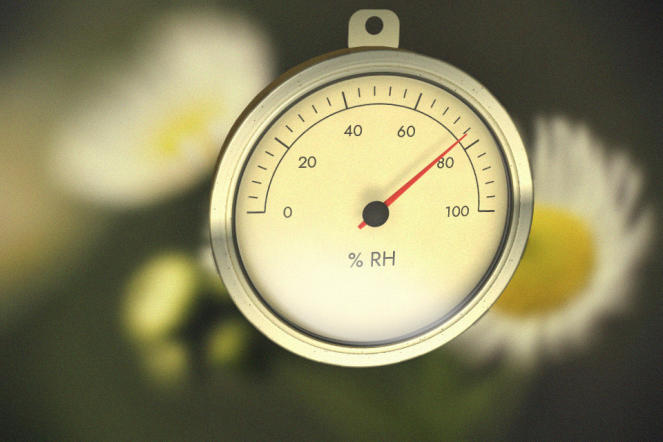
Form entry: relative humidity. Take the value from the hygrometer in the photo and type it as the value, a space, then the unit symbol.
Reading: 76 %
